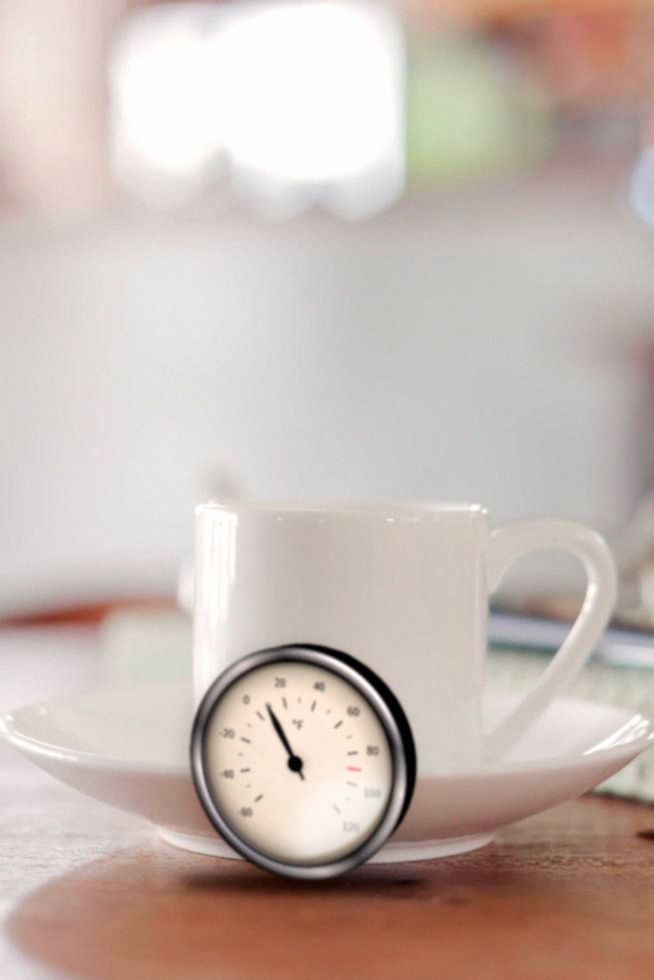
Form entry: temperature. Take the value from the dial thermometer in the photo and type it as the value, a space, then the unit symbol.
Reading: 10 °F
